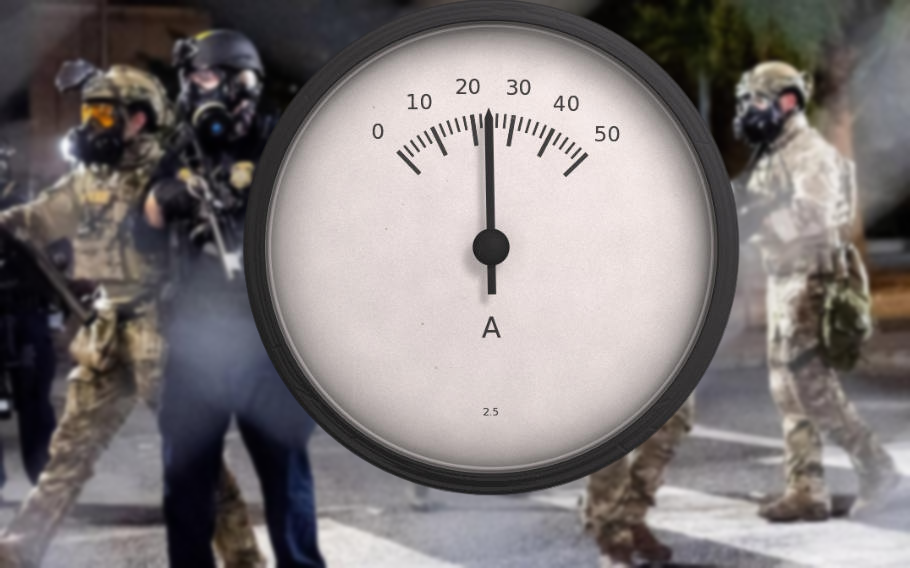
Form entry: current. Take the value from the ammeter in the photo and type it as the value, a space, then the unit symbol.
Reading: 24 A
